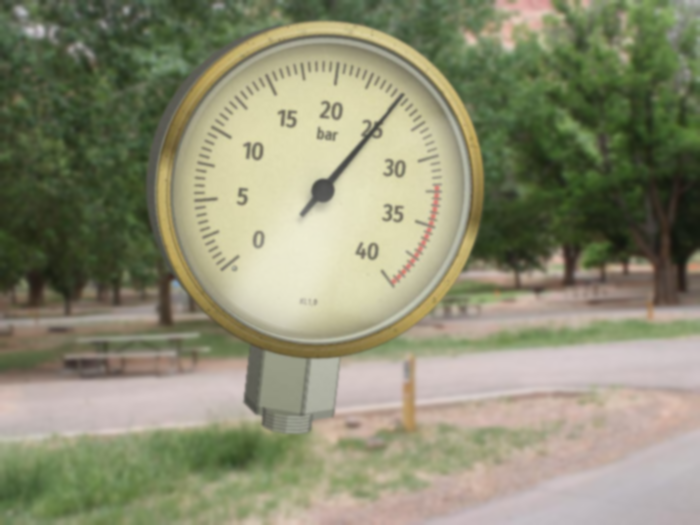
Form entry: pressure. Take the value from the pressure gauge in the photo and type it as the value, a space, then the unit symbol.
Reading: 25 bar
